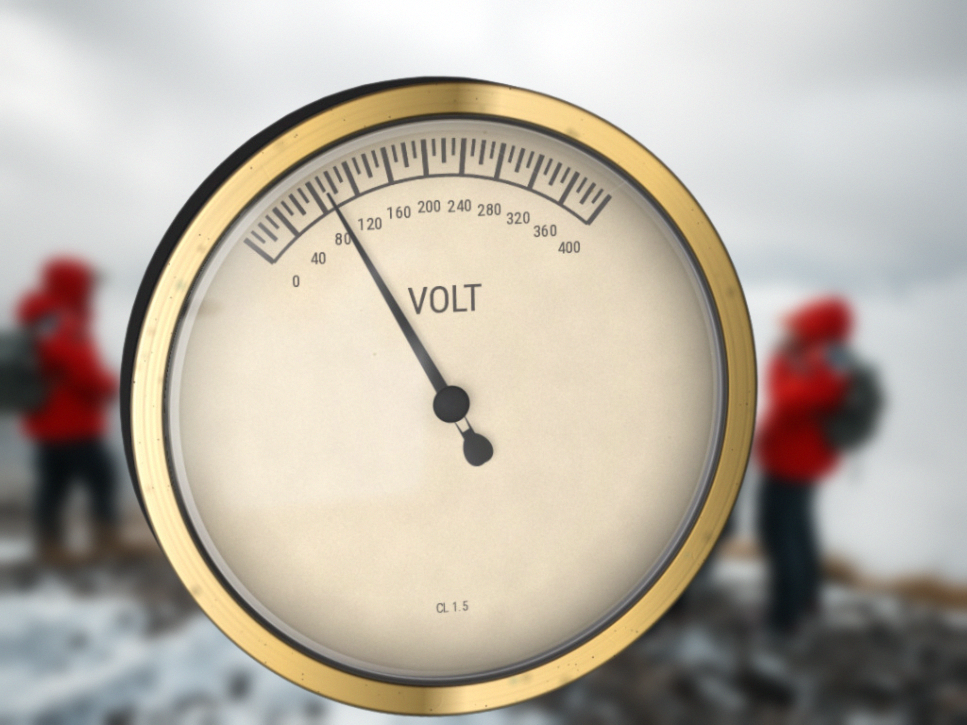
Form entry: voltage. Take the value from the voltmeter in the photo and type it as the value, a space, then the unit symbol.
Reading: 90 V
